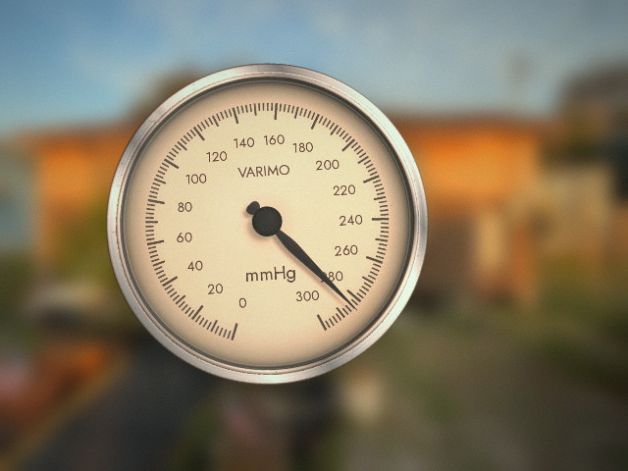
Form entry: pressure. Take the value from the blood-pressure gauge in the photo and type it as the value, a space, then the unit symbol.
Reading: 284 mmHg
